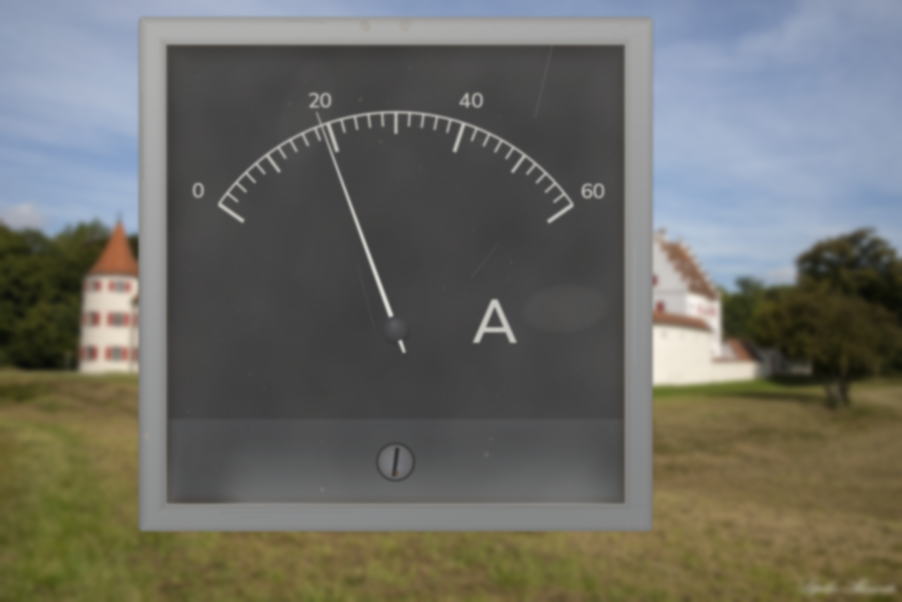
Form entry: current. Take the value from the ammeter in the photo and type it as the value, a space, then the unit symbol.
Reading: 19 A
